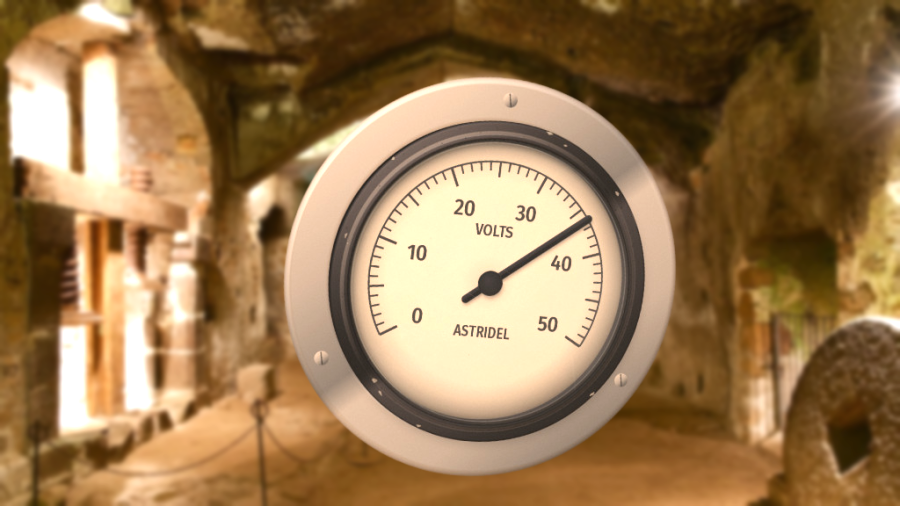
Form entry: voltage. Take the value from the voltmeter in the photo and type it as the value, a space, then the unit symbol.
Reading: 36 V
